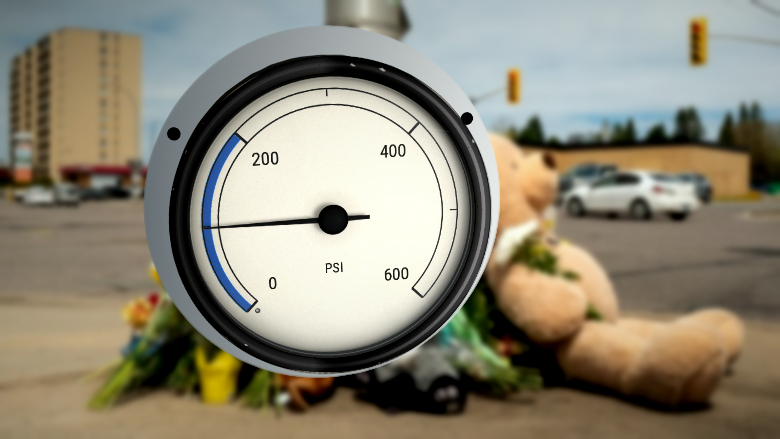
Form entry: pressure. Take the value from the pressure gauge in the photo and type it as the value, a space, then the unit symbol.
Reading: 100 psi
